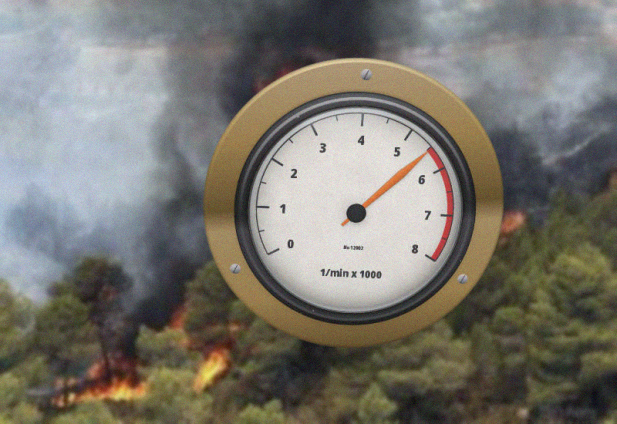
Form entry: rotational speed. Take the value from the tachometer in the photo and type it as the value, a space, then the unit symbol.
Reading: 5500 rpm
